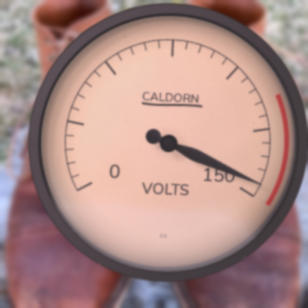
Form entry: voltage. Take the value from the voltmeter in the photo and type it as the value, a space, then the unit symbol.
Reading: 145 V
